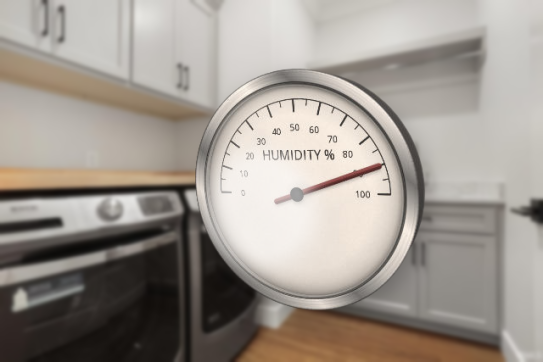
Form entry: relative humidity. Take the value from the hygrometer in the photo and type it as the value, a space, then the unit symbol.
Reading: 90 %
